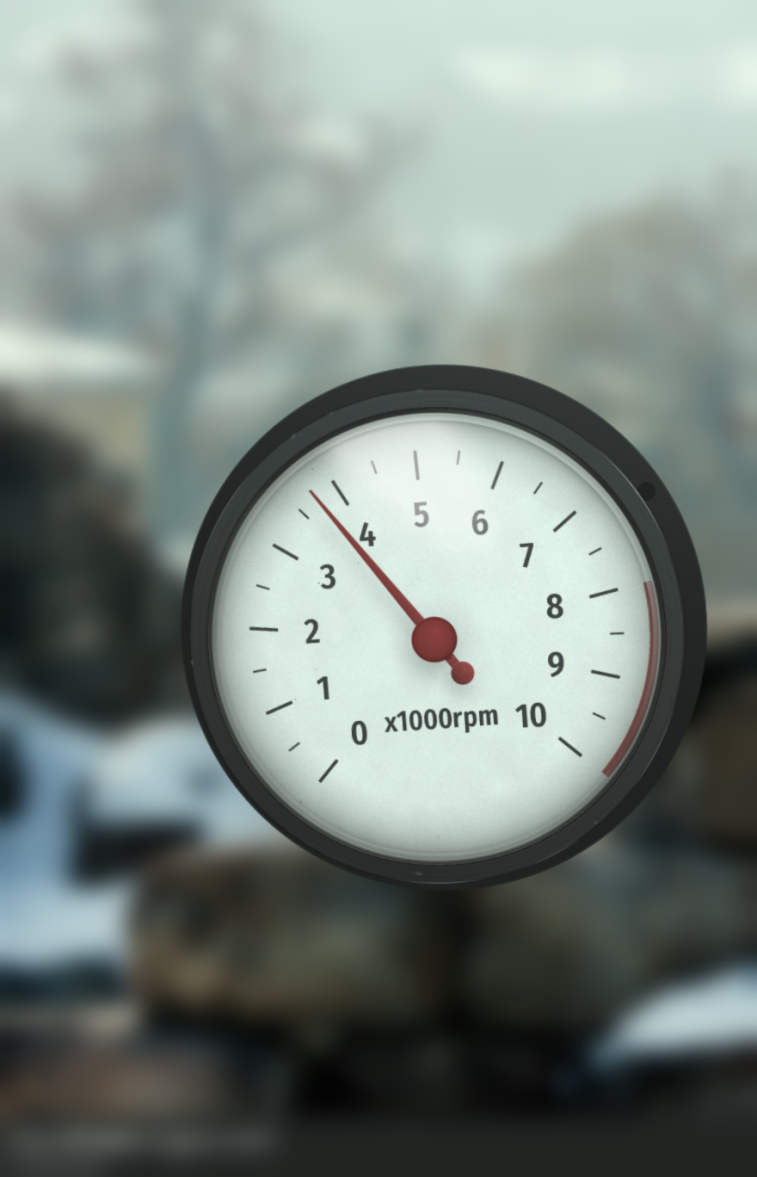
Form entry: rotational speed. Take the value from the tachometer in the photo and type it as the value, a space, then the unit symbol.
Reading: 3750 rpm
